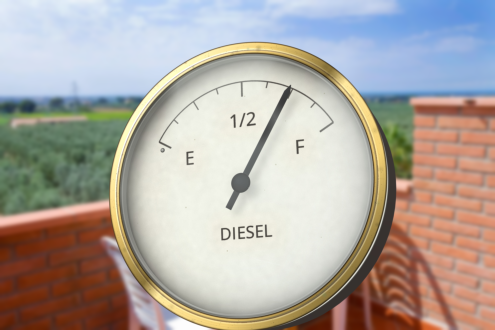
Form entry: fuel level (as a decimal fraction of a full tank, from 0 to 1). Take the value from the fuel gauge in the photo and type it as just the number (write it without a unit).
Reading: 0.75
